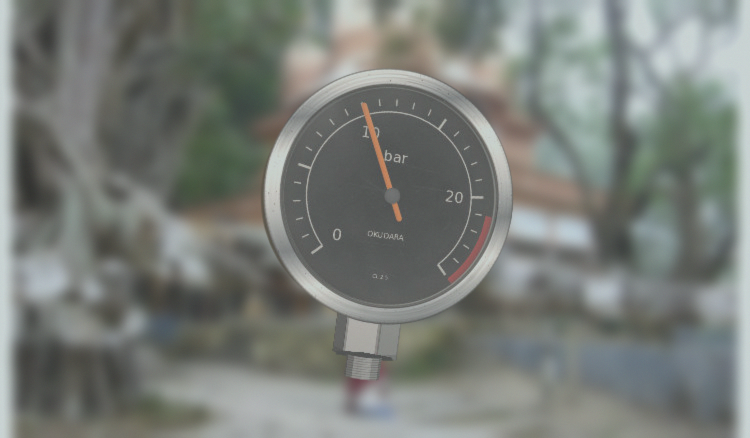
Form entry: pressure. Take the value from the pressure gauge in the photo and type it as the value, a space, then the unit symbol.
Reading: 10 bar
